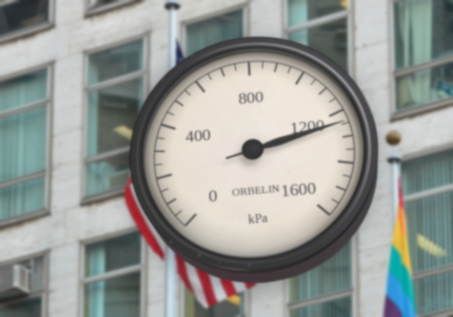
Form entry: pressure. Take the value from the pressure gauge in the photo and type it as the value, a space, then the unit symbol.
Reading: 1250 kPa
